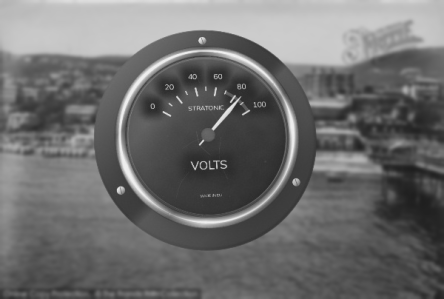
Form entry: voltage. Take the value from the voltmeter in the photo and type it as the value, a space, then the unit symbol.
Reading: 85 V
